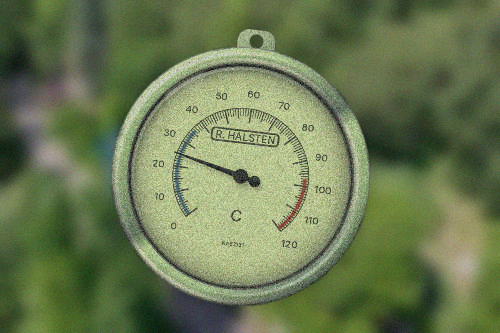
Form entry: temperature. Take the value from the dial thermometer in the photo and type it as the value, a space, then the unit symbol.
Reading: 25 °C
